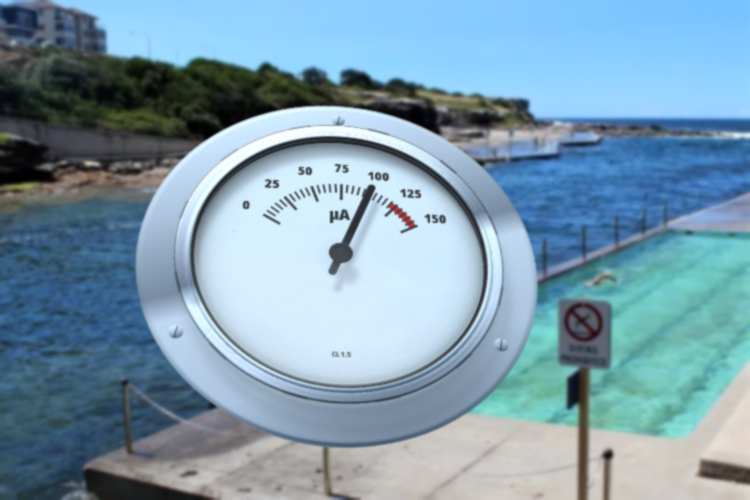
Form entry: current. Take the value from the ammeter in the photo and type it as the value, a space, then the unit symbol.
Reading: 100 µA
